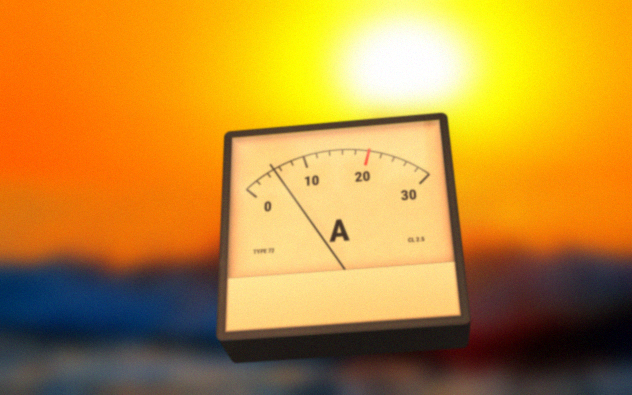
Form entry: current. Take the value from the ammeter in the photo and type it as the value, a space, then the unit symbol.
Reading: 5 A
